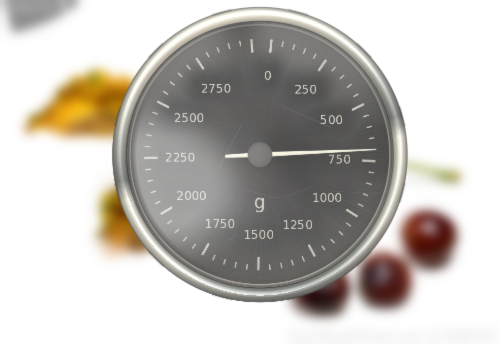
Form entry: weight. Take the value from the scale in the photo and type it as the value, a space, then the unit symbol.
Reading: 700 g
